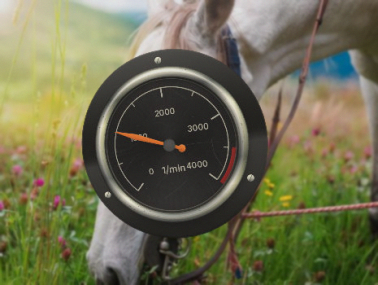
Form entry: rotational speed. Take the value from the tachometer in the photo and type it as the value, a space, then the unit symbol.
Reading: 1000 rpm
